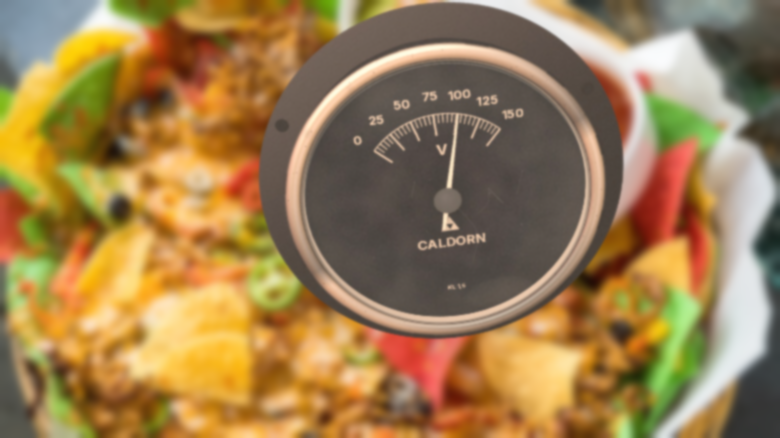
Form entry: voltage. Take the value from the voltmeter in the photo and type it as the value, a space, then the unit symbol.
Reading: 100 V
